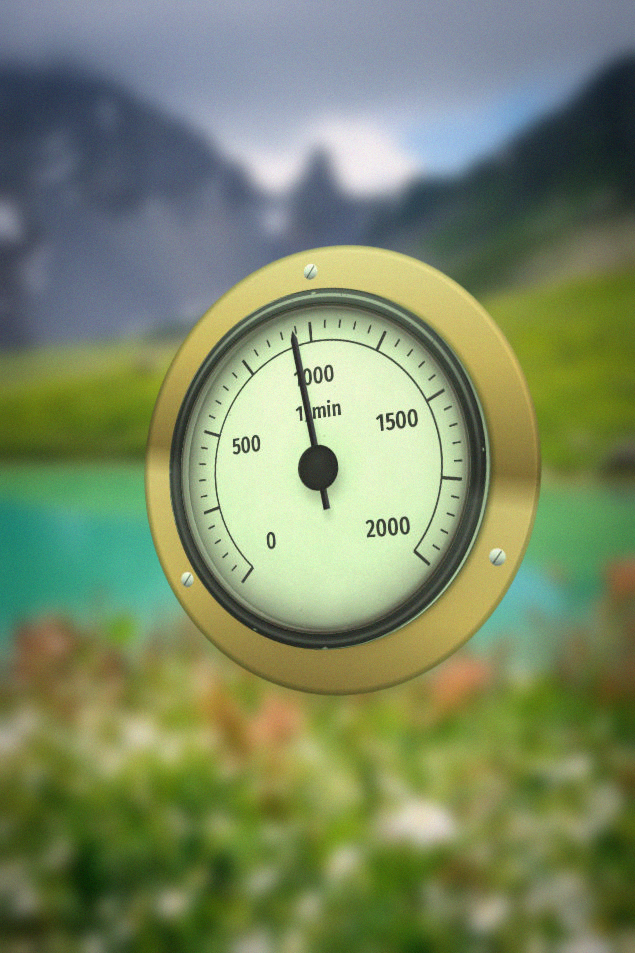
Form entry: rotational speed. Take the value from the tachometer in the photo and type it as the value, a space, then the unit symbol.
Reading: 950 rpm
